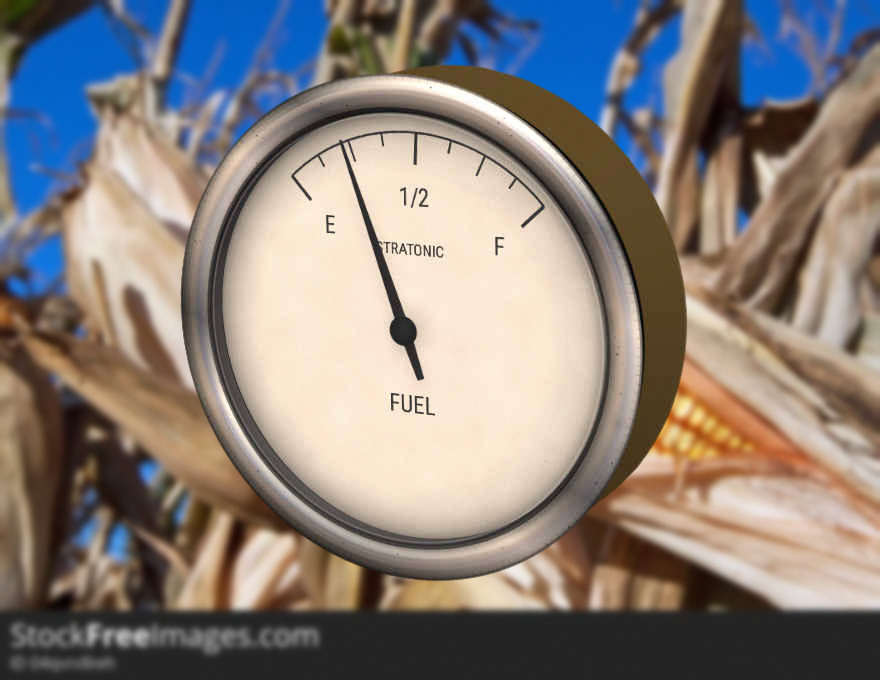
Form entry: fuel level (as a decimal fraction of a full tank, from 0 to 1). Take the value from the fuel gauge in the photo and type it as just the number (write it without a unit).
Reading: 0.25
